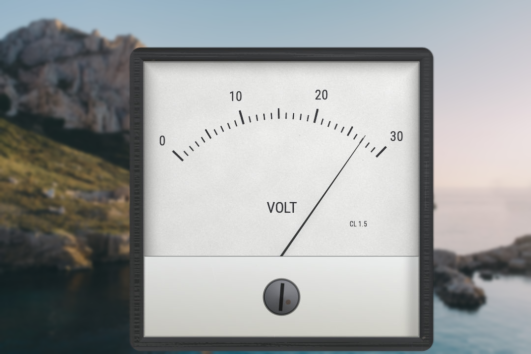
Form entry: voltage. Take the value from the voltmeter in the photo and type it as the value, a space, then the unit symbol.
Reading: 27 V
